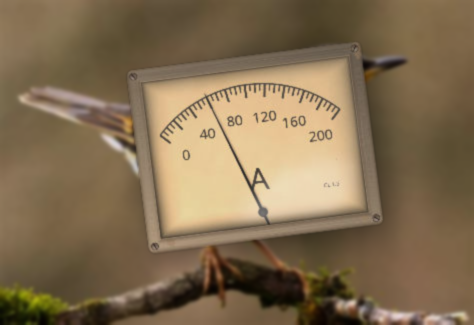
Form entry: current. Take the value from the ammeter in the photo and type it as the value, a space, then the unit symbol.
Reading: 60 A
